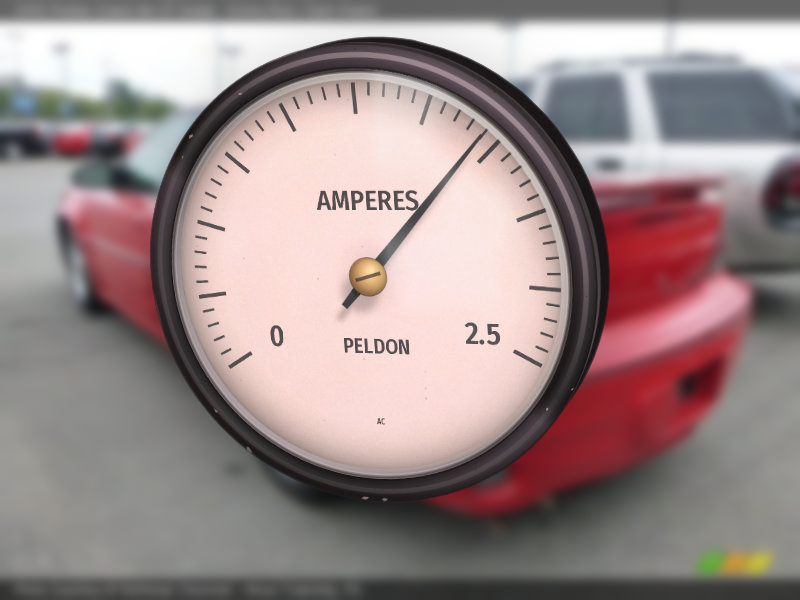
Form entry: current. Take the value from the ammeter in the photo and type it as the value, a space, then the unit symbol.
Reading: 1.7 A
